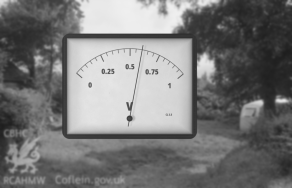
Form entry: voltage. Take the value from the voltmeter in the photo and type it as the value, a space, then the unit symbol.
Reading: 0.6 V
